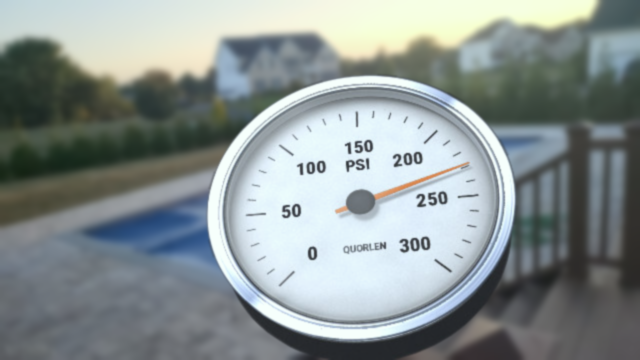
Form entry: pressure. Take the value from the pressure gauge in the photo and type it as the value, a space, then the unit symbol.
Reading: 230 psi
